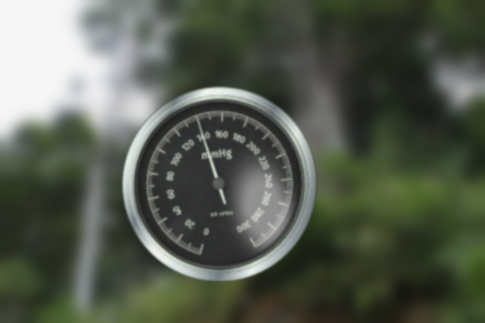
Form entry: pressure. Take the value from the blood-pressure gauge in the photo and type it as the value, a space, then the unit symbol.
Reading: 140 mmHg
